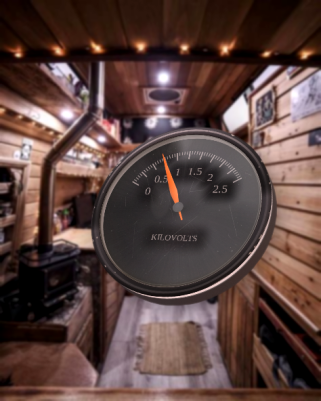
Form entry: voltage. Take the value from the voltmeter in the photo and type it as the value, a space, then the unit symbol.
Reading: 0.75 kV
